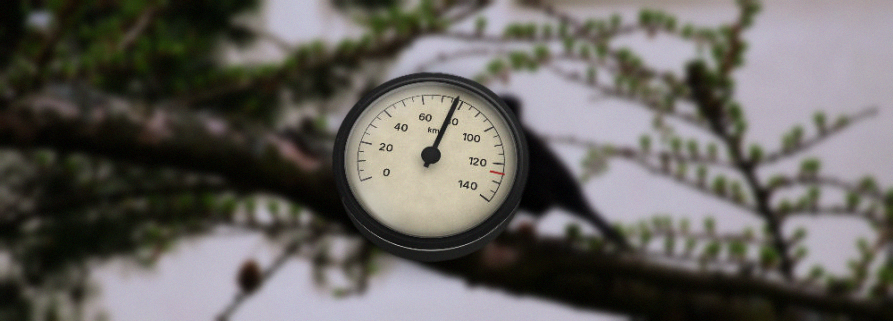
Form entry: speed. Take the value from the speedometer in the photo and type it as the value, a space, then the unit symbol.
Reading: 77.5 km/h
